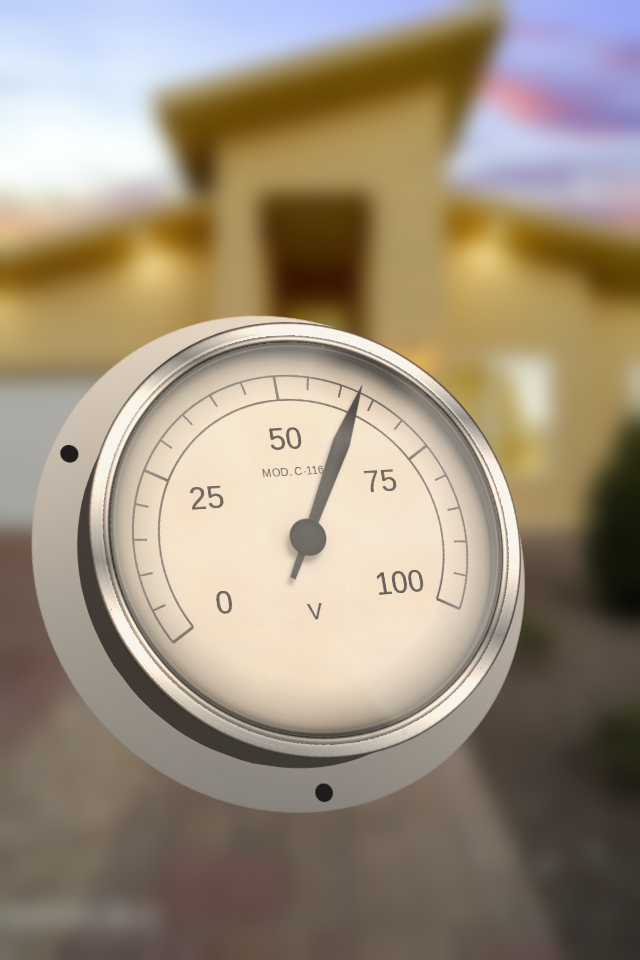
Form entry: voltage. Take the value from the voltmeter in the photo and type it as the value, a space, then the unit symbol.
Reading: 62.5 V
